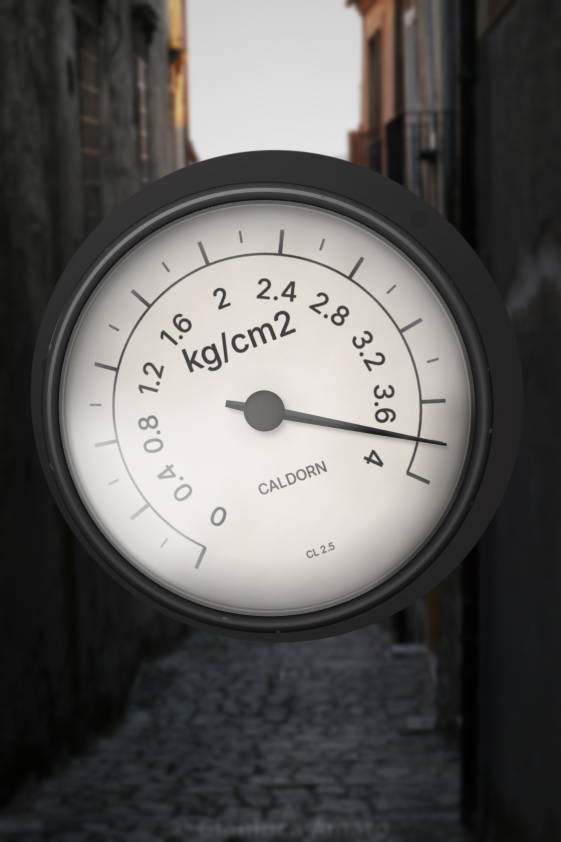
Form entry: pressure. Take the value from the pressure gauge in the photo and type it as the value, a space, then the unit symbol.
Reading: 3.8 kg/cm²
